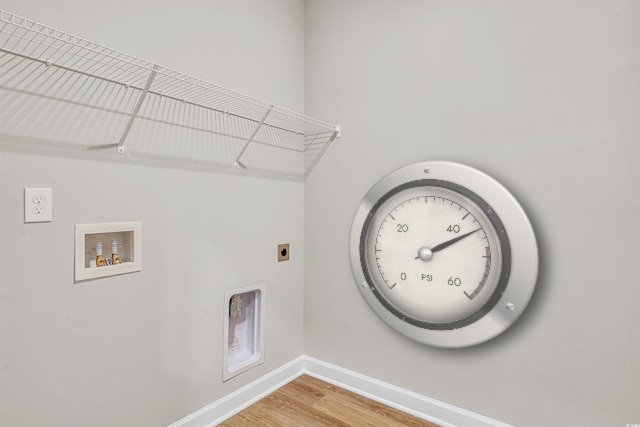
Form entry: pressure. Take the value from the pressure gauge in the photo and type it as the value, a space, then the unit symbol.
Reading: 44 psi
